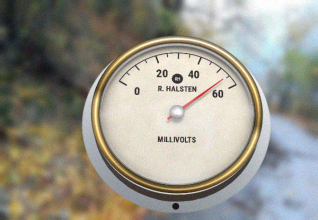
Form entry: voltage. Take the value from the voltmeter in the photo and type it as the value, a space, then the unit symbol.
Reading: 55 mV
